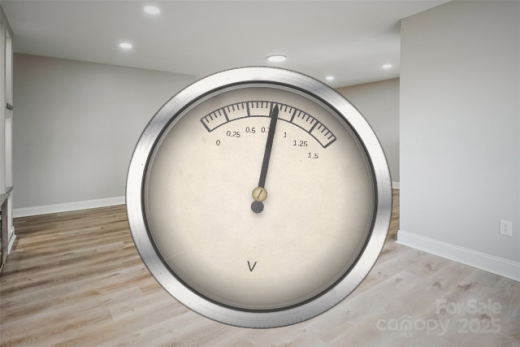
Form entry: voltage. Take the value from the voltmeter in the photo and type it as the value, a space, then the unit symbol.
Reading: 0.8 V
